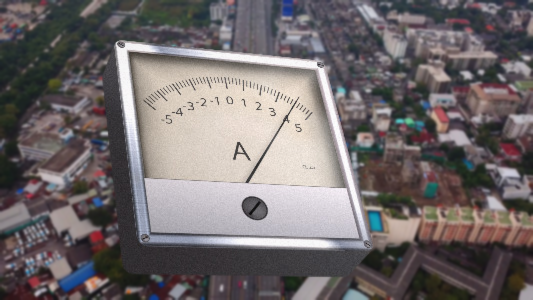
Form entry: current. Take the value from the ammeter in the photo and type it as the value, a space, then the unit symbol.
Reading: 4 A
